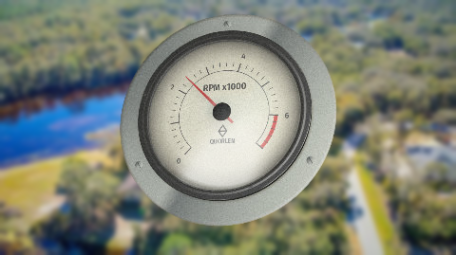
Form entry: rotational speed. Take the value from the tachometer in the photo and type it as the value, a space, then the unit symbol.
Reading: 2400 rpm
